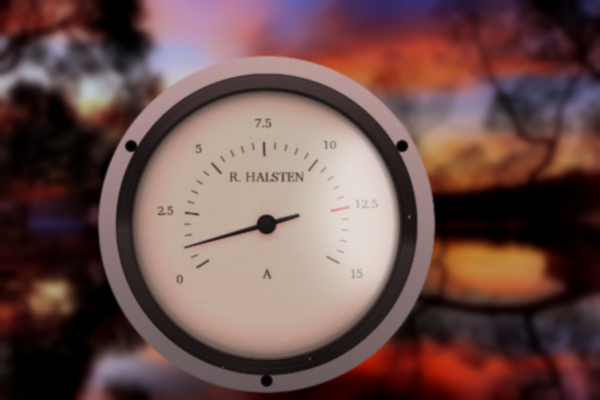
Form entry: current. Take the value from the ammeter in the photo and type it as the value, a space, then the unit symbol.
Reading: 1 A
